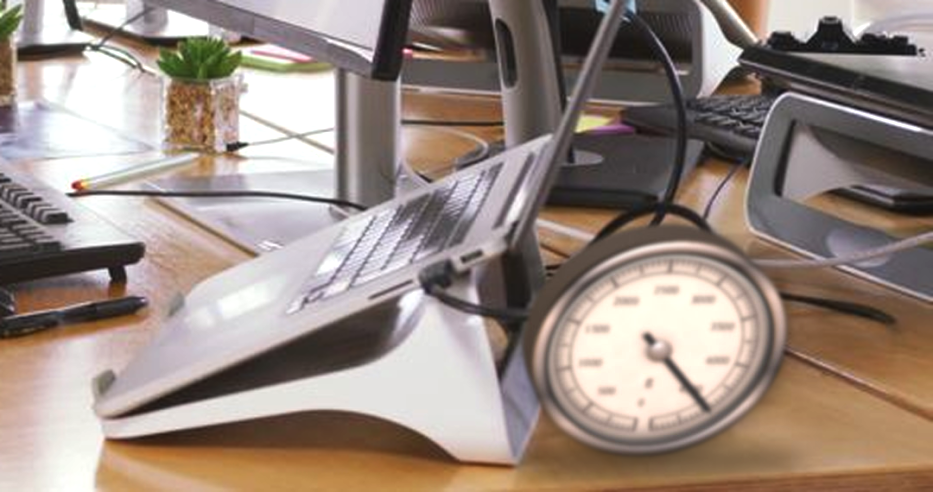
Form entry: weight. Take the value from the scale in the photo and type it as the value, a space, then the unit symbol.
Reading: 4500 g
